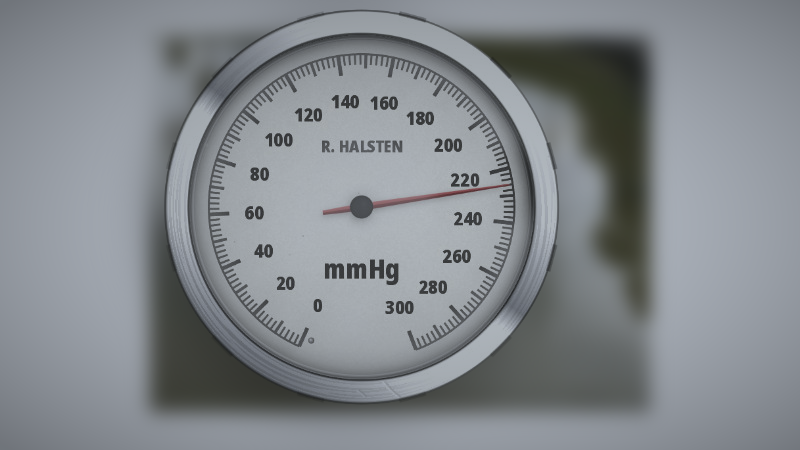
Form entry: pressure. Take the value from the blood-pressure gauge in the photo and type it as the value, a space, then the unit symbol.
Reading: 226 mmHg
